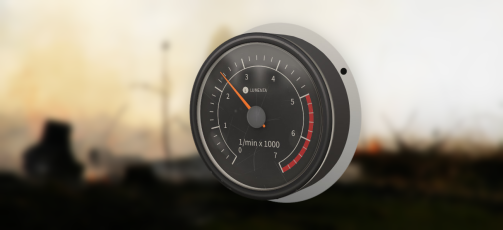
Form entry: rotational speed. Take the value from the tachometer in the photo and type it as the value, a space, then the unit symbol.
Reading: 2400 rpm
